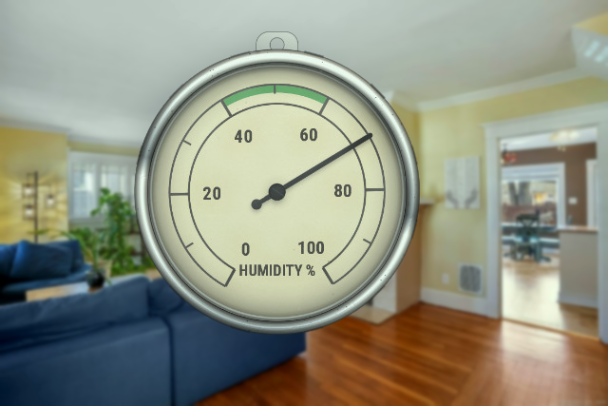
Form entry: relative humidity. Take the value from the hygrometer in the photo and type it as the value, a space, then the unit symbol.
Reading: 70 %
